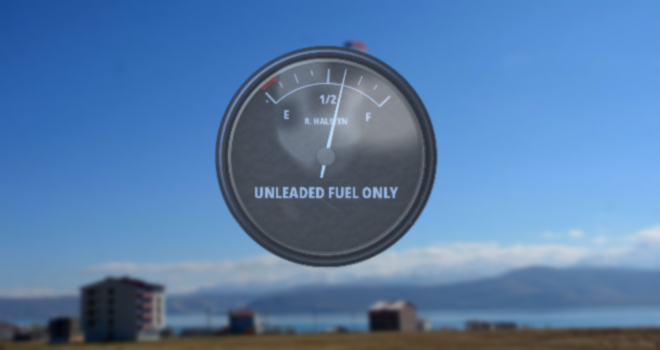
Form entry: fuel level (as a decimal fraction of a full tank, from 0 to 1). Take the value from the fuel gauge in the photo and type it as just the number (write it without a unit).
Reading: 0.625
